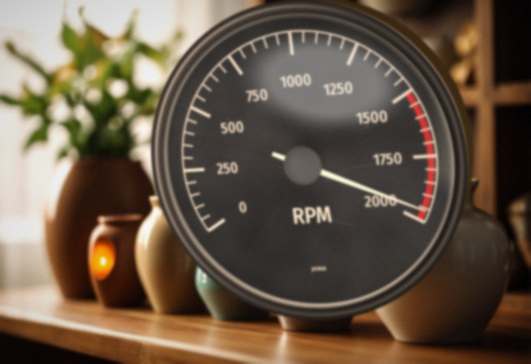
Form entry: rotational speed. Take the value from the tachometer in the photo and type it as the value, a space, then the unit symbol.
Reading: 1950 rpm
